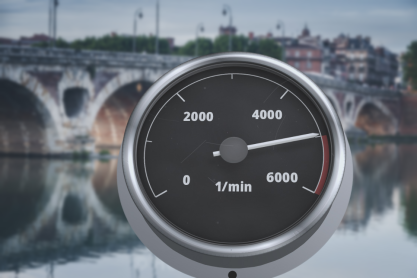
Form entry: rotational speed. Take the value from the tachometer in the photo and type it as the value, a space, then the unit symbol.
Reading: 5000 rpm
